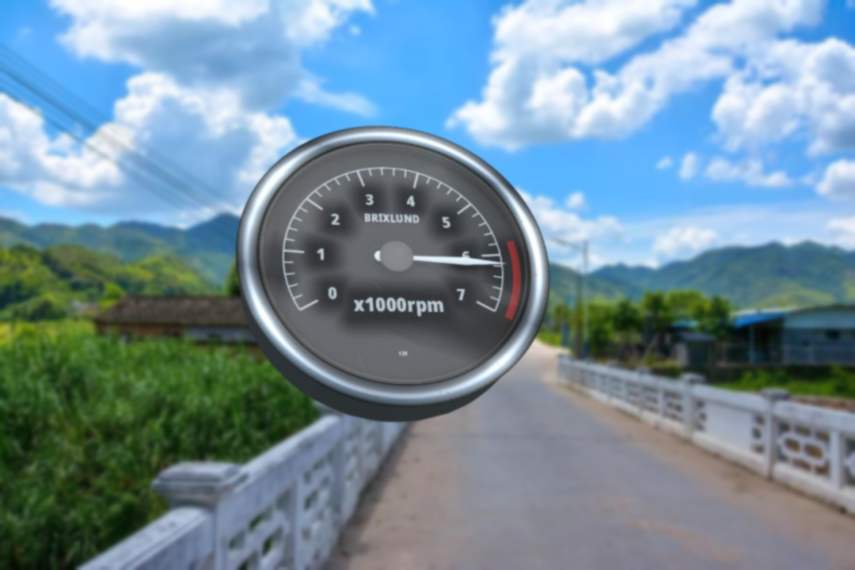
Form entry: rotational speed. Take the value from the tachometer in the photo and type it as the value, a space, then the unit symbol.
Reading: 6200 rpm
